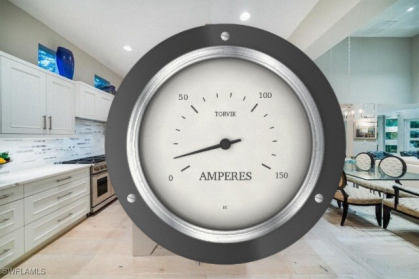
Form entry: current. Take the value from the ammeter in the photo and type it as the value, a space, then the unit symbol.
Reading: 10 A
